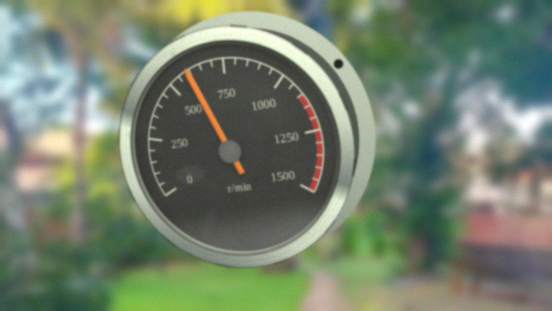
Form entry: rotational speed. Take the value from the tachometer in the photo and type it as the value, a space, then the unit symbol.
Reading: 600 rpm
